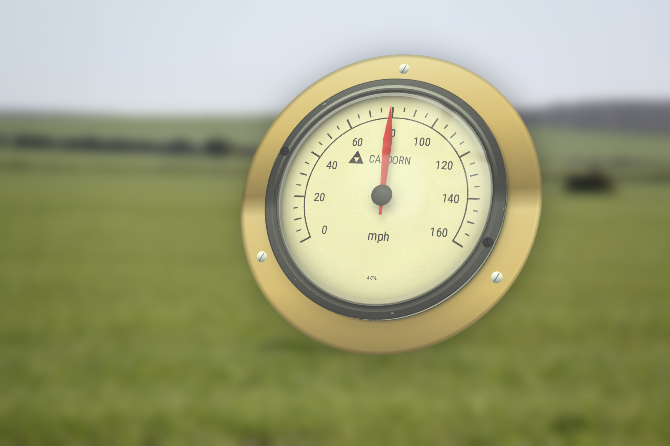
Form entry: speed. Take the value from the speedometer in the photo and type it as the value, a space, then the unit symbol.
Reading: 80 mph
